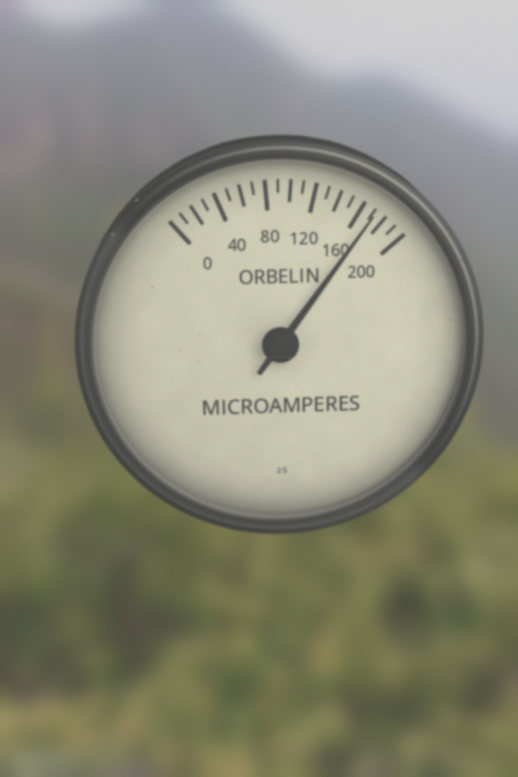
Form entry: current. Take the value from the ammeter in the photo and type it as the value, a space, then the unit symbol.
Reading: 170 µA
